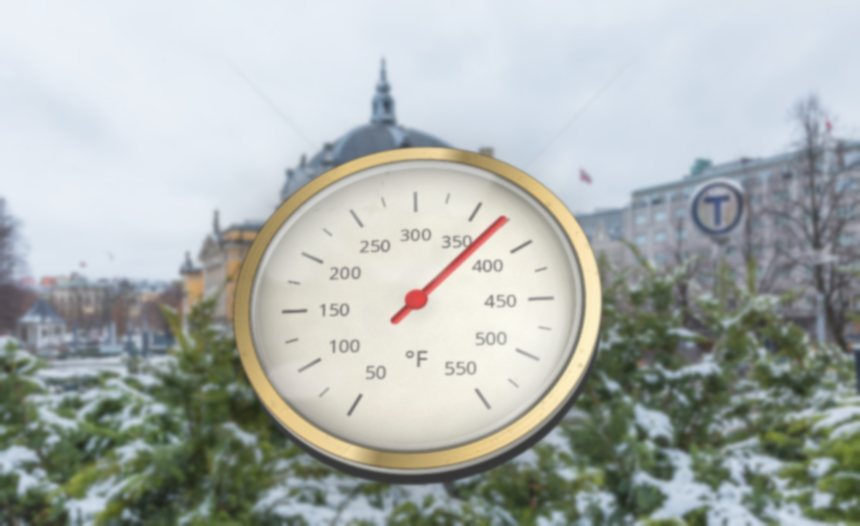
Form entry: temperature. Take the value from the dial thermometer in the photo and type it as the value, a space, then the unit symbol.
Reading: 375 °F
